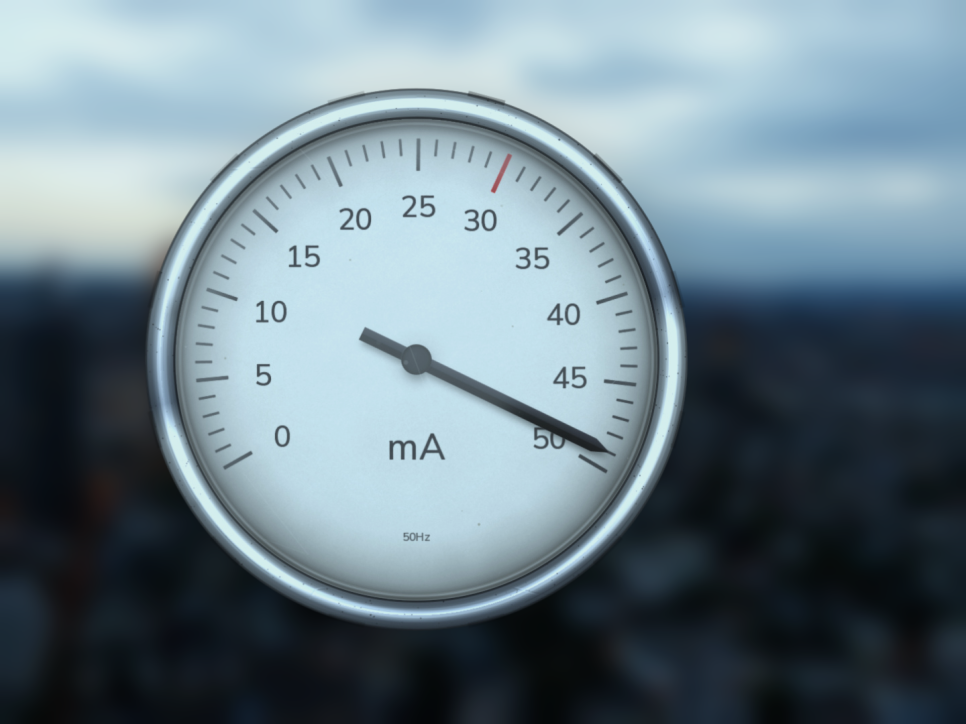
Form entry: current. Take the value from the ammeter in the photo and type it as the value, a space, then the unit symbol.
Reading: 49 mA
